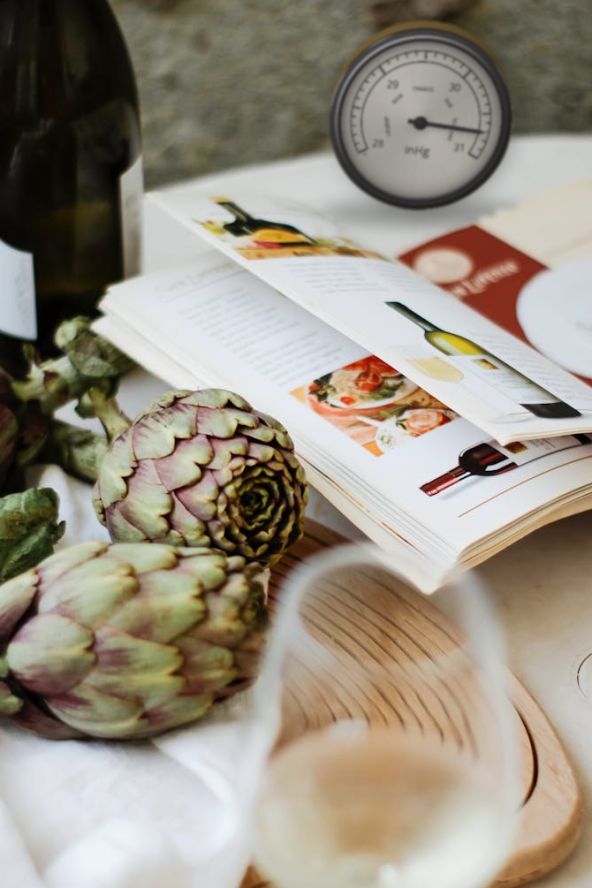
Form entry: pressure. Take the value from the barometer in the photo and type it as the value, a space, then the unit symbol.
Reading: 30.7 inHg
